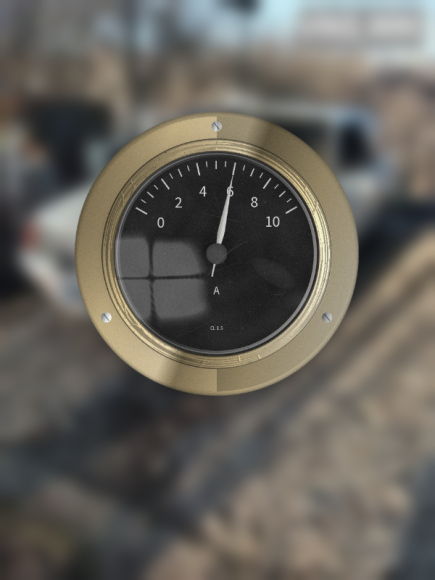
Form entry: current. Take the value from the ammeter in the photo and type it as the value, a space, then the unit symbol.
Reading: 6 A
